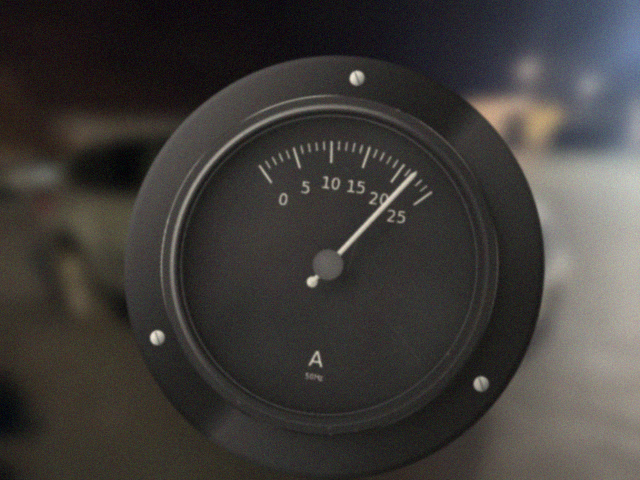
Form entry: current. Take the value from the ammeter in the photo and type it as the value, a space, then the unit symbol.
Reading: 22 A
